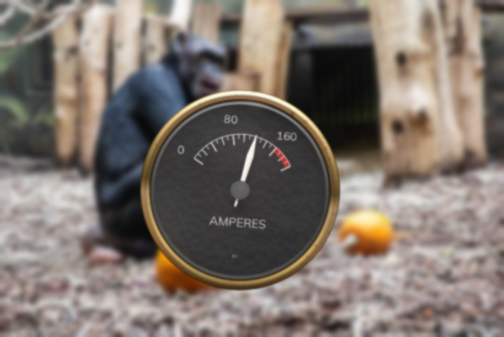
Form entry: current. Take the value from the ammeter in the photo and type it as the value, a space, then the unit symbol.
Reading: 120 A
